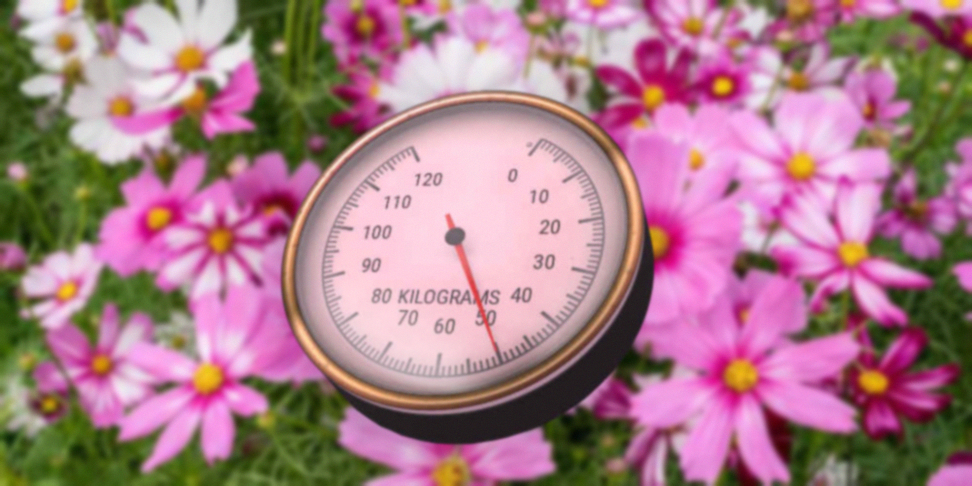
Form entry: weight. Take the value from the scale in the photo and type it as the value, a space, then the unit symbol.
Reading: 50 kg
